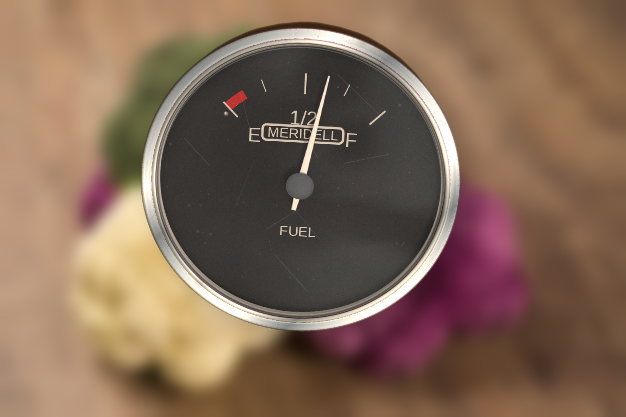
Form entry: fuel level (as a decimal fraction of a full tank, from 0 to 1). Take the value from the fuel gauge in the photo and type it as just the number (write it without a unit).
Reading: 0.625
